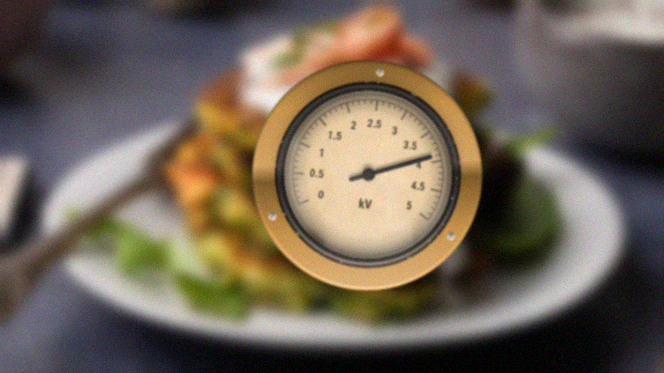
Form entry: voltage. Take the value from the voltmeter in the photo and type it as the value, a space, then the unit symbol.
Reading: 3.9 kV
